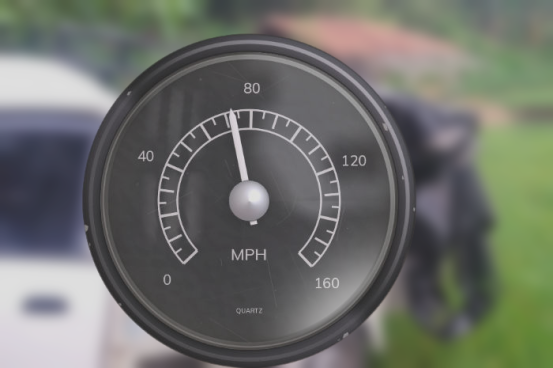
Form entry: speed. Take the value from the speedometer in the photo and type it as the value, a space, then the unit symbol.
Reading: 72.5 mph
